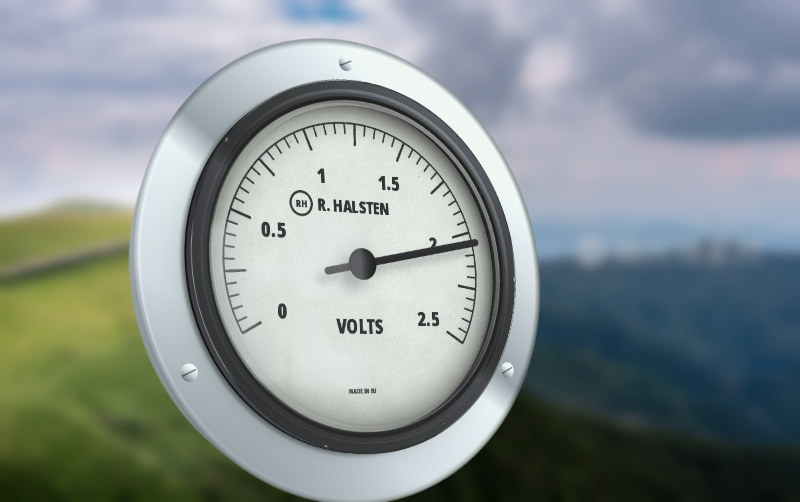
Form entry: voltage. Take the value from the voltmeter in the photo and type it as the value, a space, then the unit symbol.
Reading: 2.05 V
